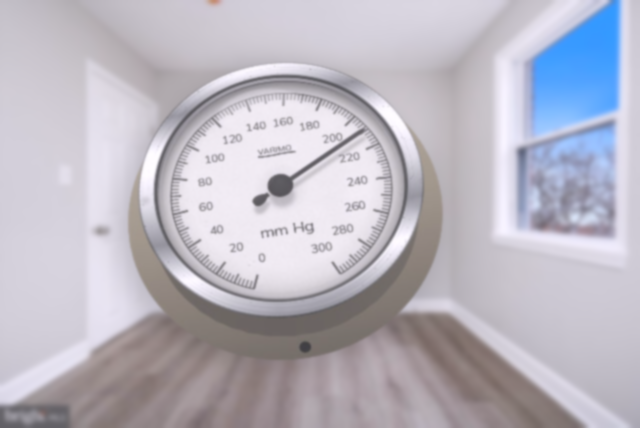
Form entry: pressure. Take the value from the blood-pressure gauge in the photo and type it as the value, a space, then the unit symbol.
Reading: 210 mmHg
